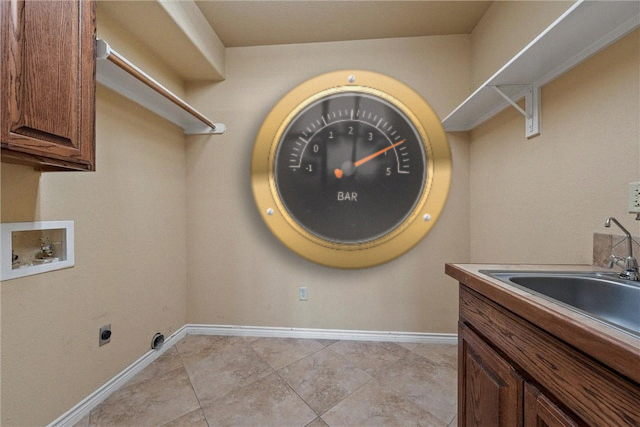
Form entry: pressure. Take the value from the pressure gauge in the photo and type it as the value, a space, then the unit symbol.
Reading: 4 bar
